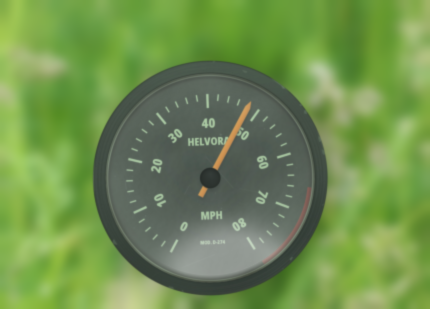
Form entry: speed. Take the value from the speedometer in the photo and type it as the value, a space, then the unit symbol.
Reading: 48 mph
